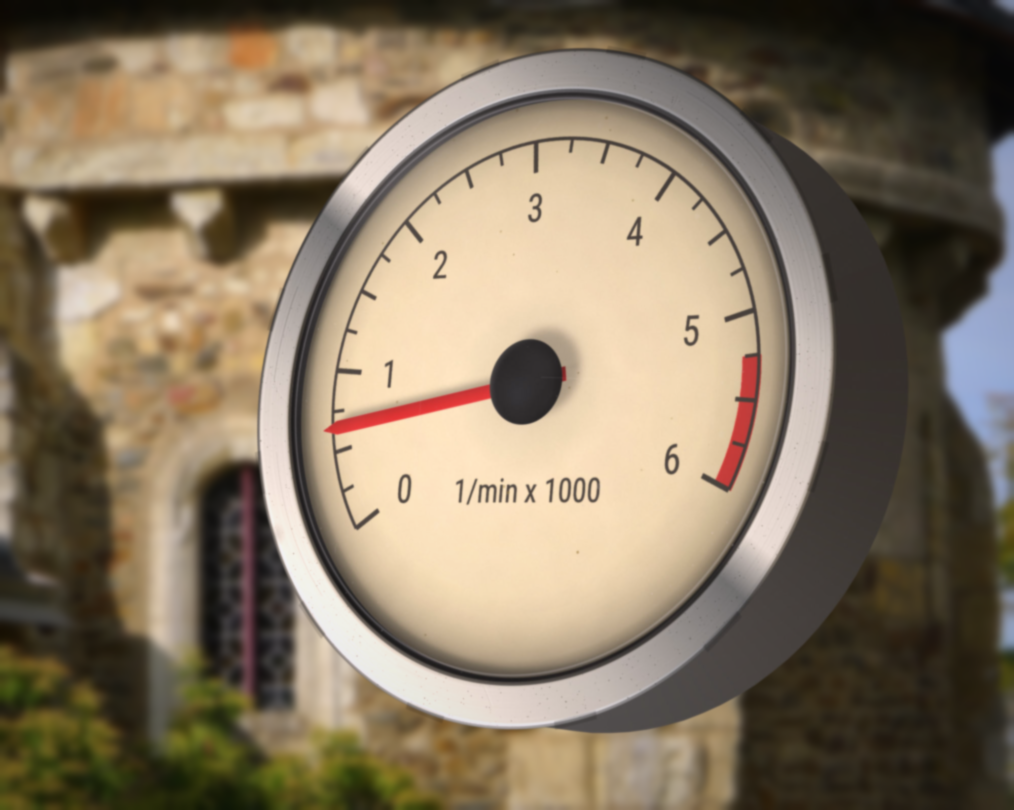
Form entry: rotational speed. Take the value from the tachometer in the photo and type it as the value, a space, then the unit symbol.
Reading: 625 rpm
